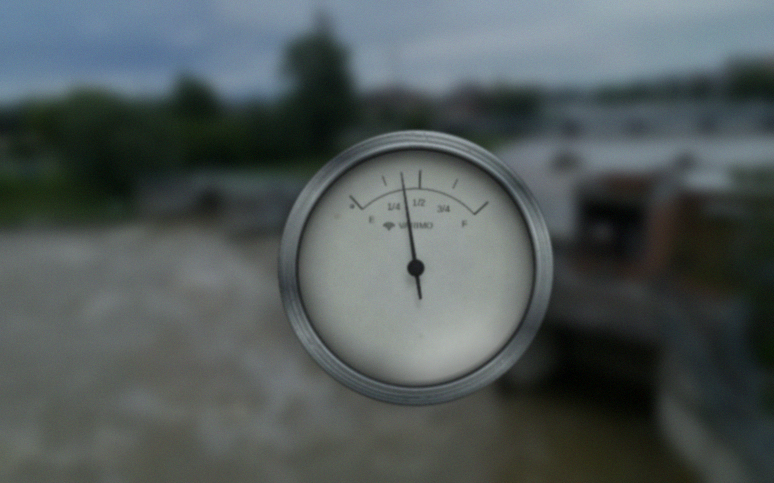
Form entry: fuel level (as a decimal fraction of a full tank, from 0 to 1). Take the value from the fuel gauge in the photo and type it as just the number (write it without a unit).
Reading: 0.375
